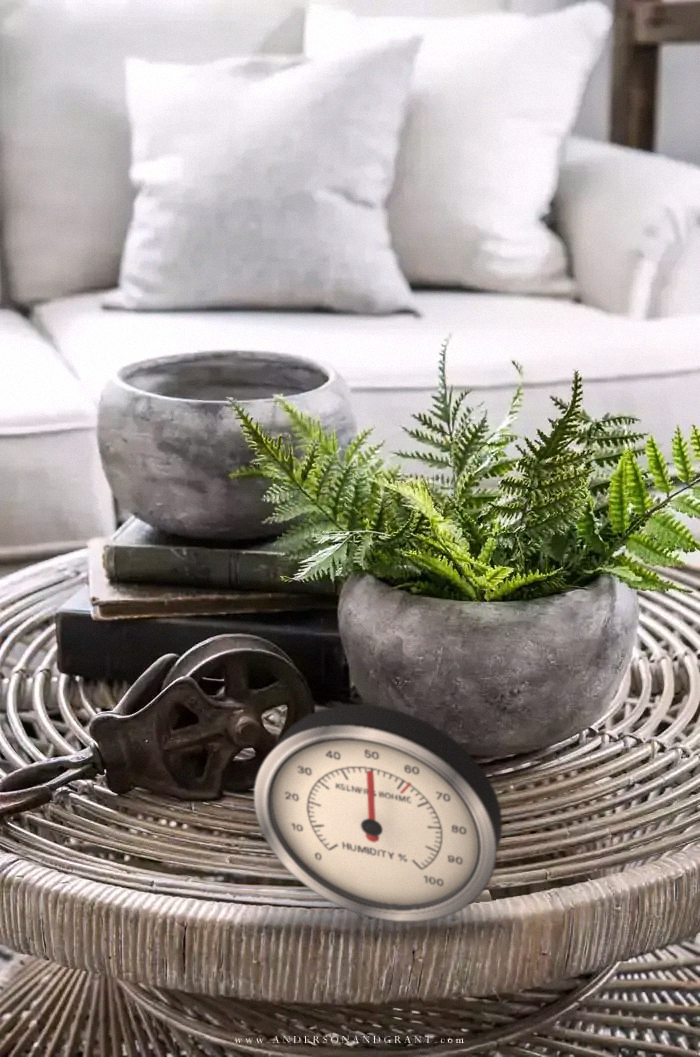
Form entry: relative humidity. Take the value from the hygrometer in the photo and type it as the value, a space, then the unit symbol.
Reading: 50 %
